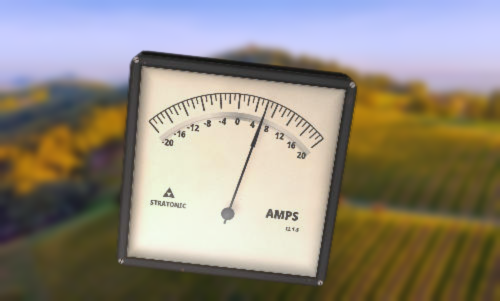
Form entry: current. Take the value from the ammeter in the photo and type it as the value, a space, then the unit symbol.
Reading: 6 A
